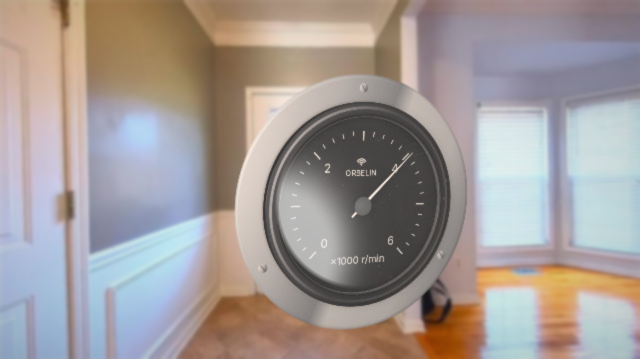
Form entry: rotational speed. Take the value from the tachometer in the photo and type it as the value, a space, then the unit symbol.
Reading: 4000 rpm
